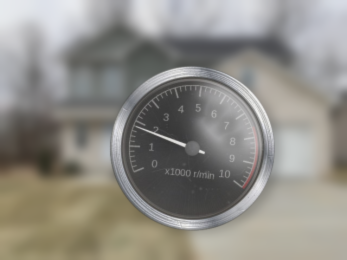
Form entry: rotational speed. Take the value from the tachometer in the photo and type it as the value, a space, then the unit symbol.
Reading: 1800 rpm
